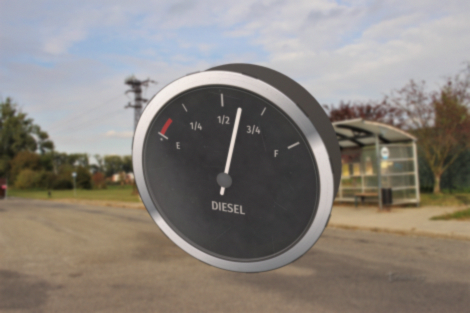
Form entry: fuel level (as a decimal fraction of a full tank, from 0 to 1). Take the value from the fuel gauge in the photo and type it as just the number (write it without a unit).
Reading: 0.625
